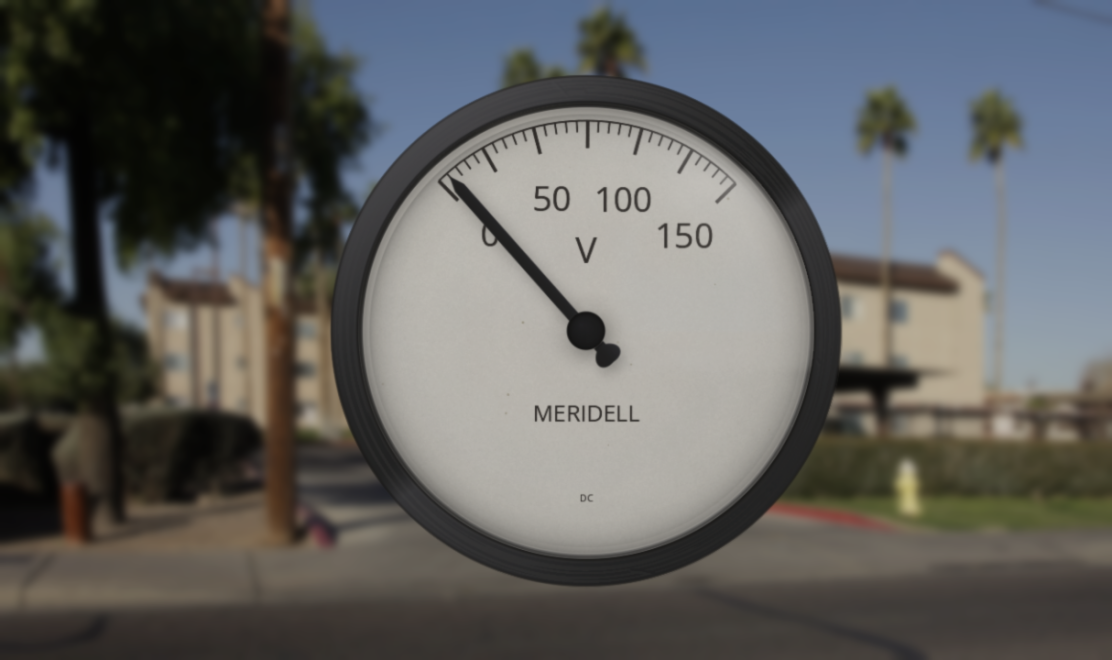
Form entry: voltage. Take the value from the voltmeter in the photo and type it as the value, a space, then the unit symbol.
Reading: 5 V
